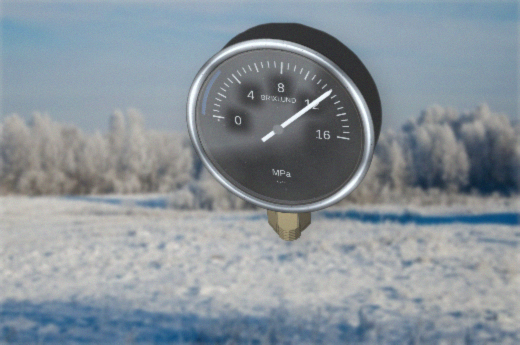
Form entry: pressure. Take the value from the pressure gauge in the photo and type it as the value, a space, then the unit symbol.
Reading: 12 MPa
